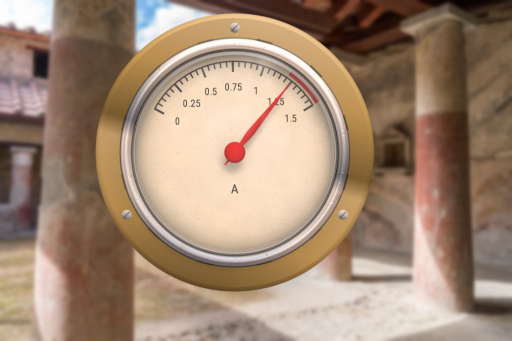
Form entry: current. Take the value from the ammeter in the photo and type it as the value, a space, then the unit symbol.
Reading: 1.25 A
